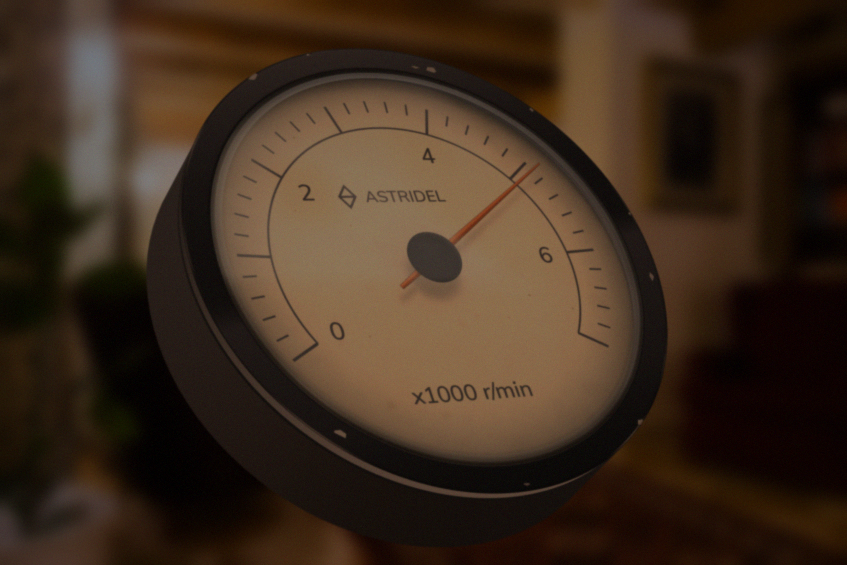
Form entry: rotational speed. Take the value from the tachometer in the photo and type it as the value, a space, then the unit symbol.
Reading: 5100 rpm
